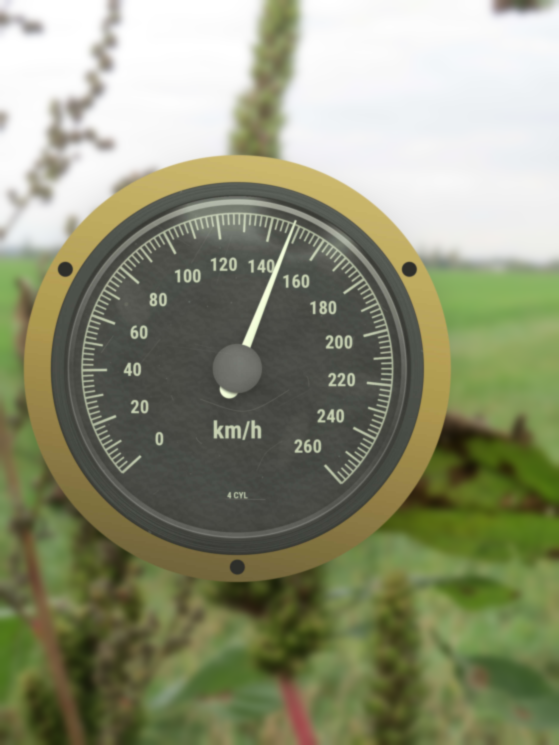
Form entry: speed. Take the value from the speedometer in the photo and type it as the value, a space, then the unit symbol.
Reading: 148 km/h
